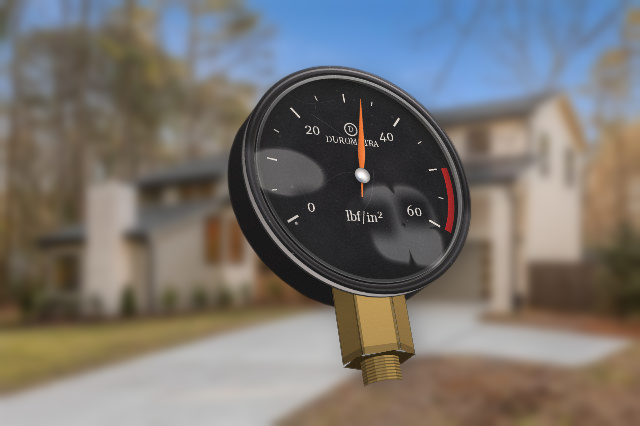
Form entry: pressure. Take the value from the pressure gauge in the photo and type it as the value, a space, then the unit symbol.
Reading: 32.5 psi
